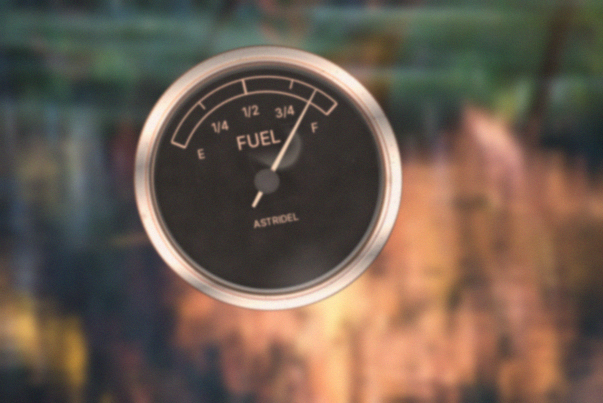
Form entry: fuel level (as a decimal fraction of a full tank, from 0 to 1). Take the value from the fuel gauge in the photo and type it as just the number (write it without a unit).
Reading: 0.875
